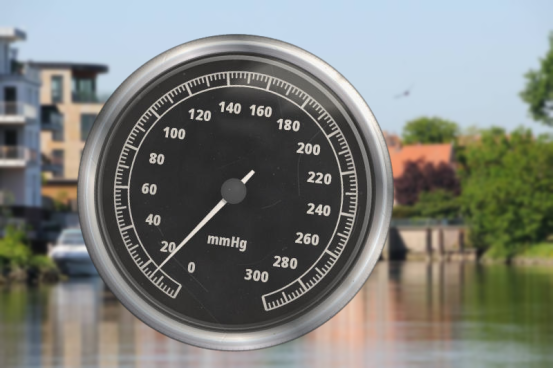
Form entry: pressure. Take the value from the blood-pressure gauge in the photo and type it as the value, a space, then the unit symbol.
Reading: 14 mmHg
